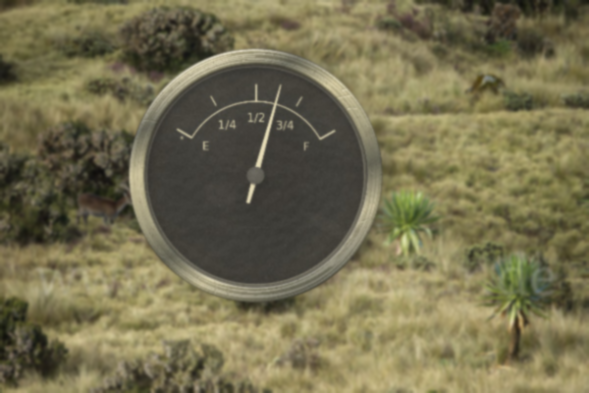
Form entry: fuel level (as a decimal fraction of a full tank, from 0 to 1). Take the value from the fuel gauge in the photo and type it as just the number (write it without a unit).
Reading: 0.625
